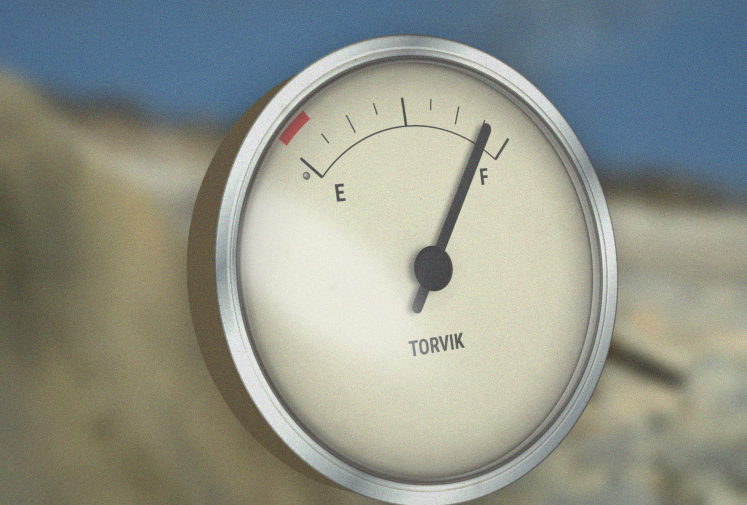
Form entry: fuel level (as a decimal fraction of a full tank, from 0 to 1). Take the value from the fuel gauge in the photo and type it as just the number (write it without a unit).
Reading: 0.875
